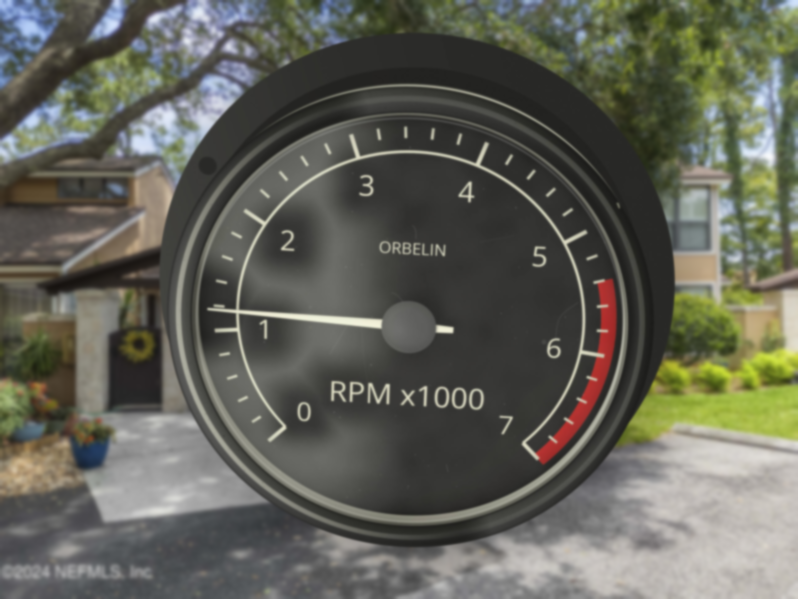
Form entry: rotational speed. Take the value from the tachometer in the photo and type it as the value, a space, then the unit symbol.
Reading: 1200 rpm
